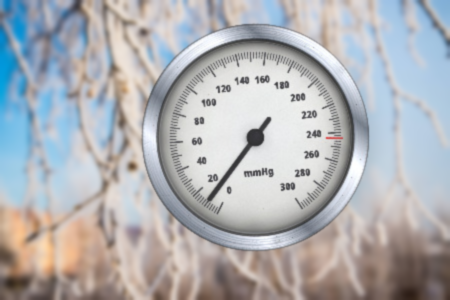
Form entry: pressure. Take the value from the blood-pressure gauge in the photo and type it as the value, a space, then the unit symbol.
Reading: 10 mmHg
